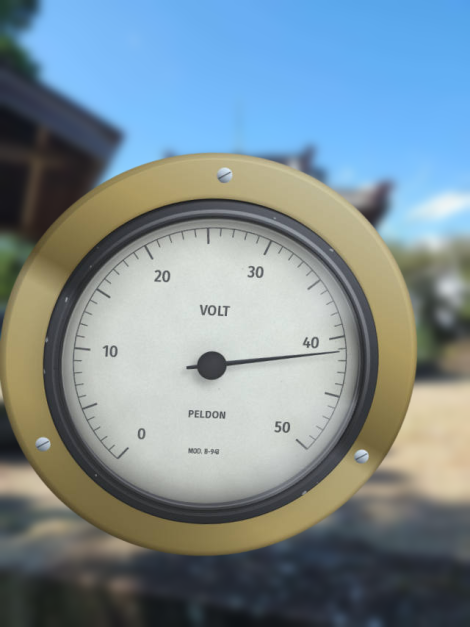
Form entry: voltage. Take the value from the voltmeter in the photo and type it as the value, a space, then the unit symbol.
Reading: 41 V
